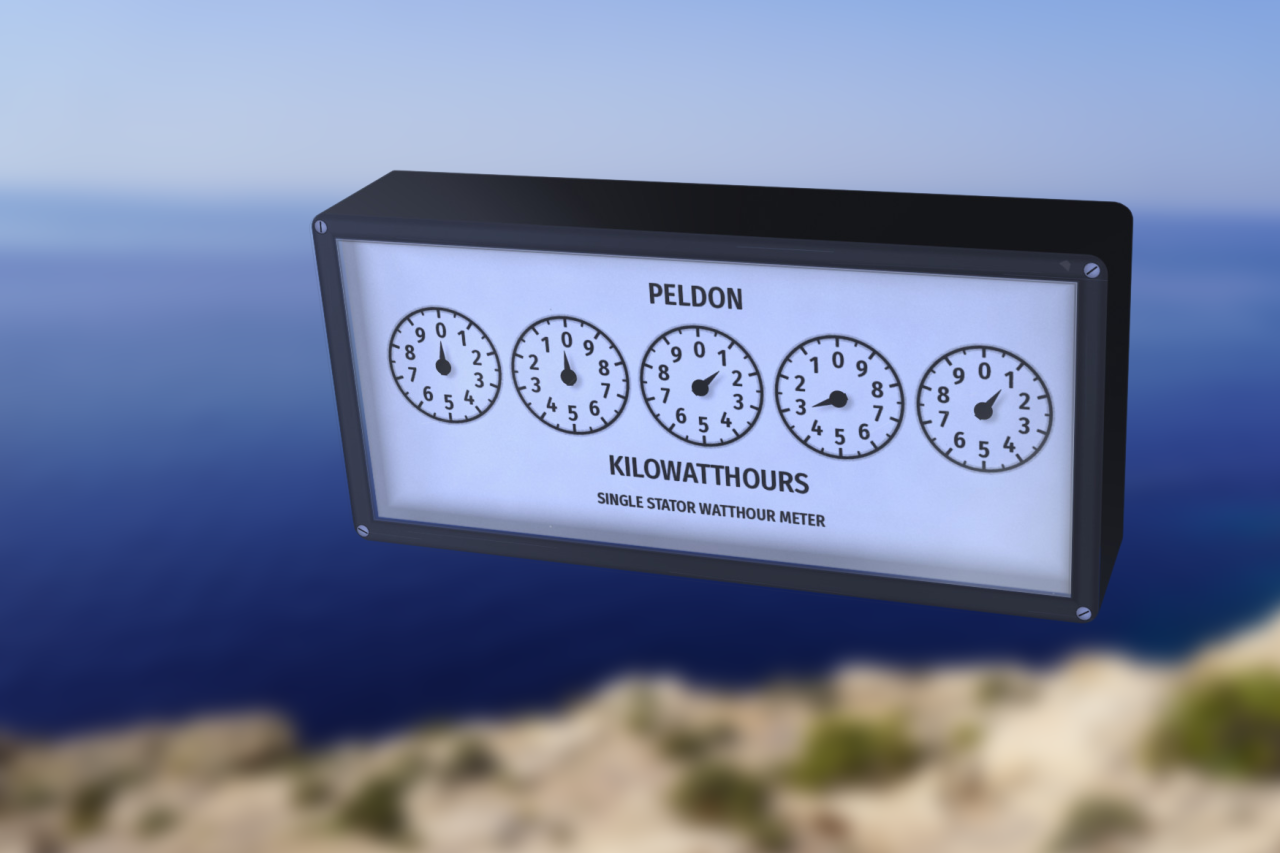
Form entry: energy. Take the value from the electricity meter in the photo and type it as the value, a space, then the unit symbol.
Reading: 131 kWh
